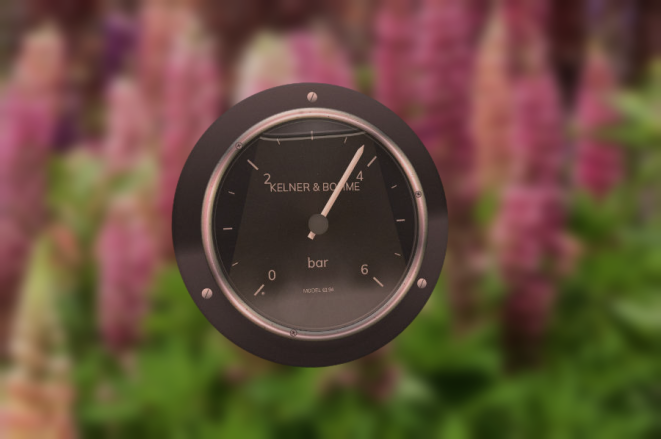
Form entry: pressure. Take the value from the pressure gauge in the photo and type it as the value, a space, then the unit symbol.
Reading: 3.75 bar
